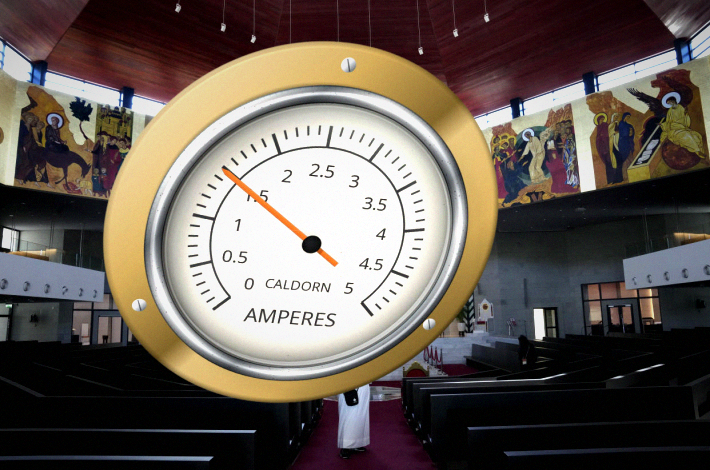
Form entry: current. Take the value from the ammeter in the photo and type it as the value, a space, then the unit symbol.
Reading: 1.5 A
